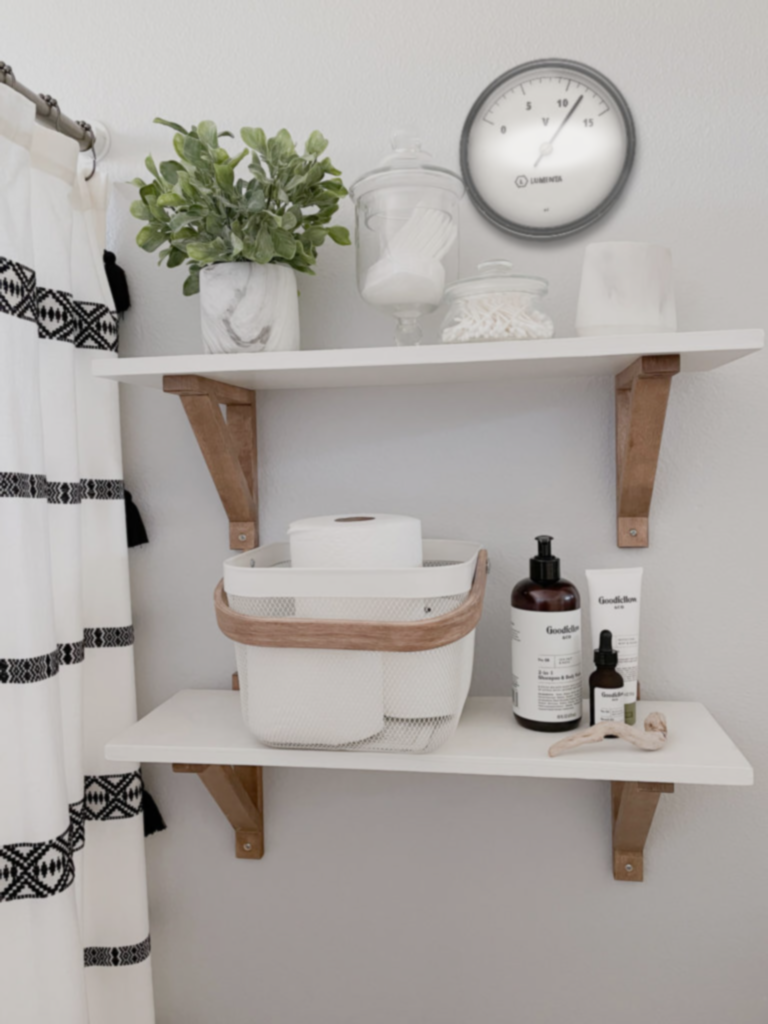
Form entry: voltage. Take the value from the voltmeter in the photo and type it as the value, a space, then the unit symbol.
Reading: 12 V
